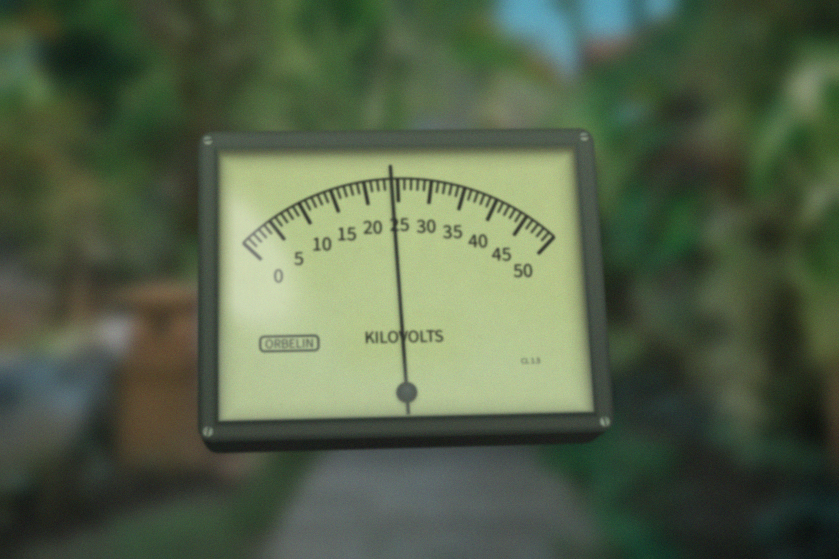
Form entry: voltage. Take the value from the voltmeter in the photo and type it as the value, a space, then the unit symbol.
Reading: 24 kV
